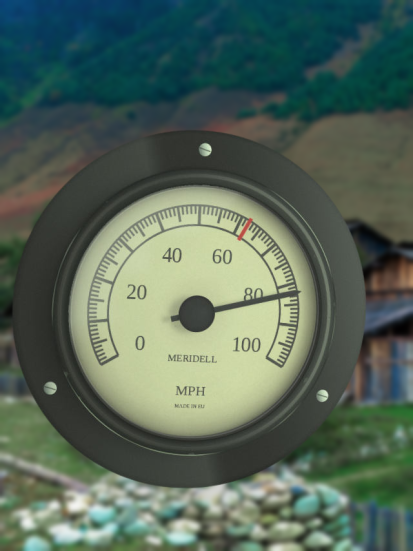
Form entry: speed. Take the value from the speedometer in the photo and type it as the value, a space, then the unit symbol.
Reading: 82 mph
